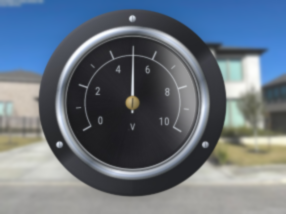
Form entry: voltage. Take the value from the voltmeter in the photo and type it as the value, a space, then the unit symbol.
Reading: 5 V
